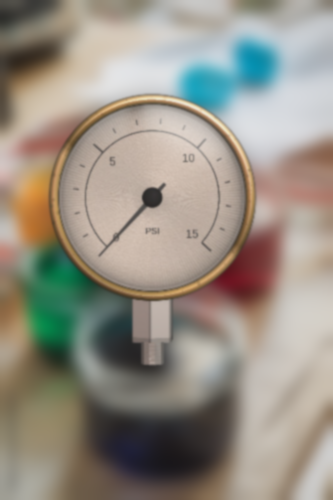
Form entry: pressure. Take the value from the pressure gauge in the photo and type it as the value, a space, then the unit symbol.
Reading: 0 psi
